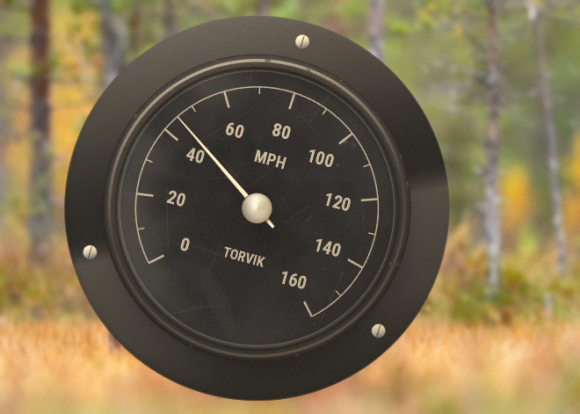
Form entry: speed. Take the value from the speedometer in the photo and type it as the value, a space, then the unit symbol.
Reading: 45 mph
